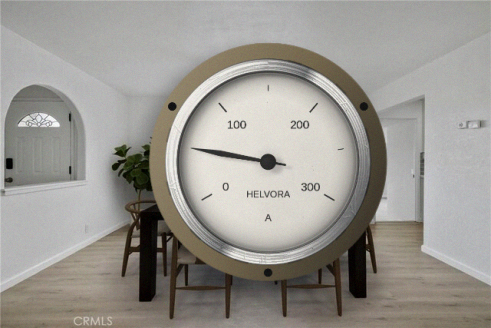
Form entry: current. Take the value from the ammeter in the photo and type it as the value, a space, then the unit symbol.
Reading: 50 A
